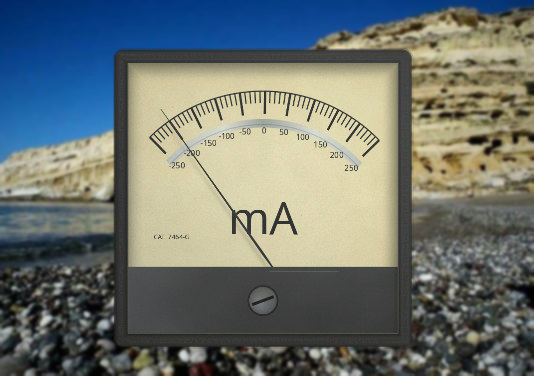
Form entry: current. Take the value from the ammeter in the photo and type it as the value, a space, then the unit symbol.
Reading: -200 mA
